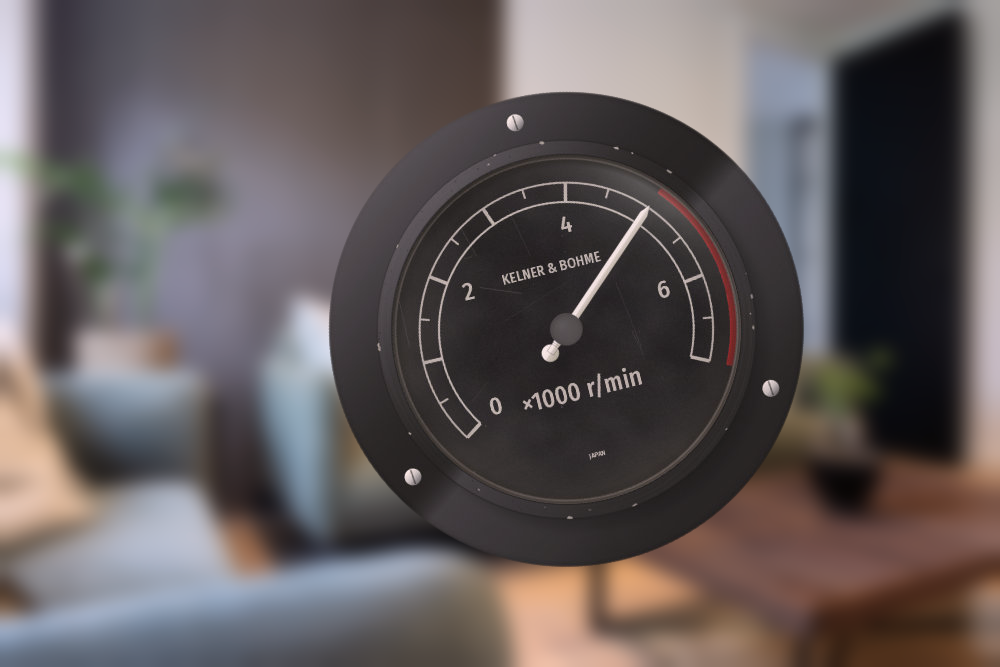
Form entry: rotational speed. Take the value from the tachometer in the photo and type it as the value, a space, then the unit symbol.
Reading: 5000 rpm
